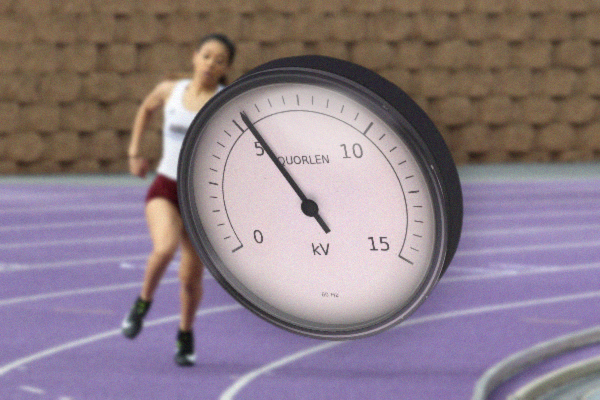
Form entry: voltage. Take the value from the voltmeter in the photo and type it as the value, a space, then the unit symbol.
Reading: 5.5 kV
